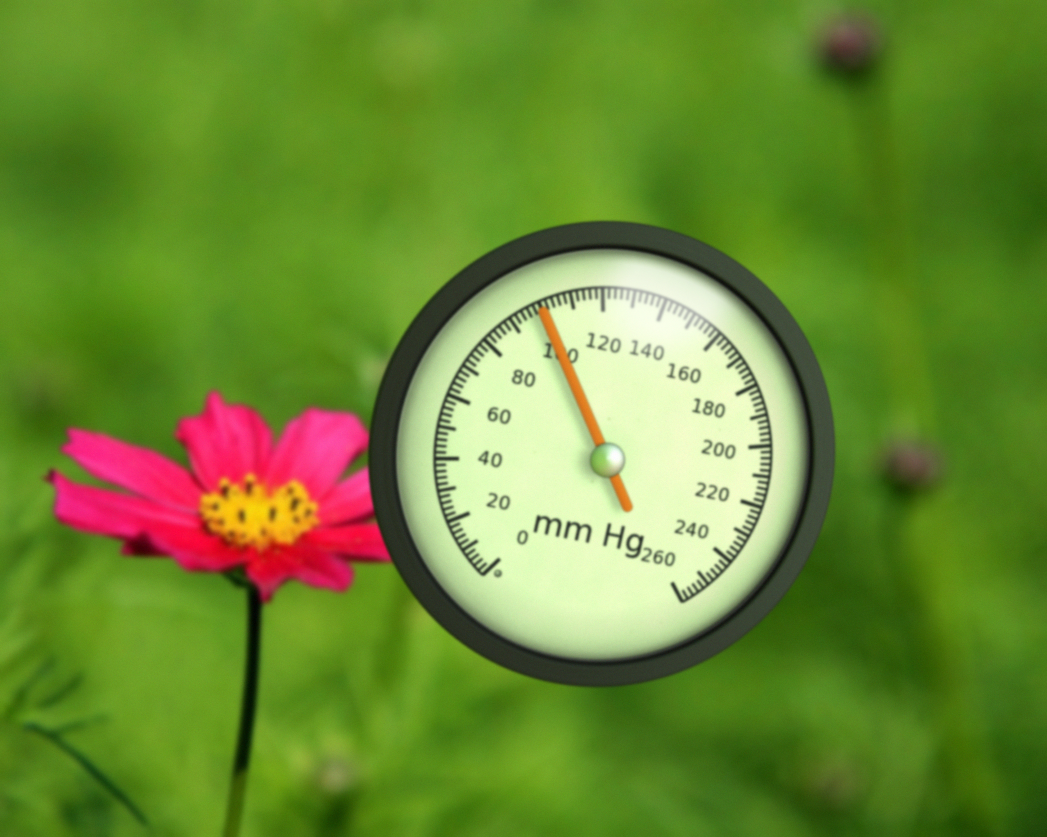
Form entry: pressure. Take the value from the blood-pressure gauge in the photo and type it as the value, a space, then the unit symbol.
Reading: 100 mmHg
